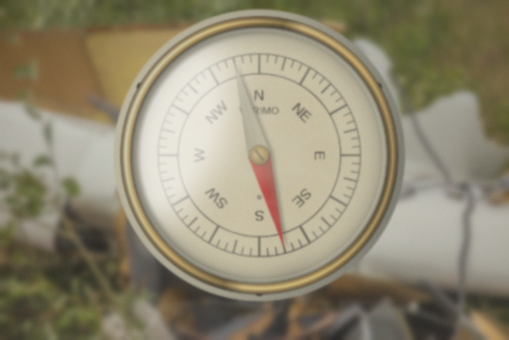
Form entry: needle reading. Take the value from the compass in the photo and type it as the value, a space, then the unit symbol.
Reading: 165 °
